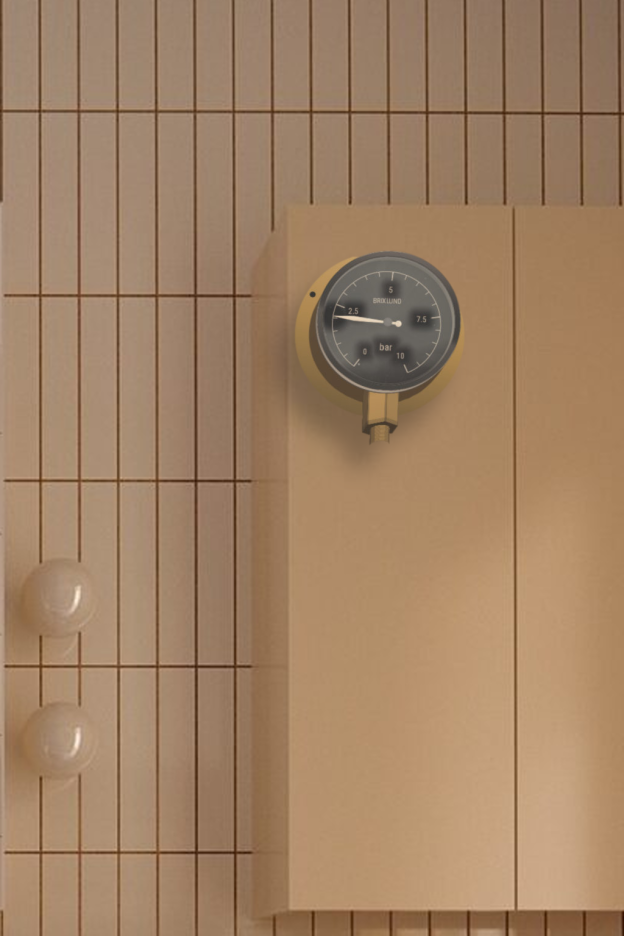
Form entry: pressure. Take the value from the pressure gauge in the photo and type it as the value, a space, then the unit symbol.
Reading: 2 bar
